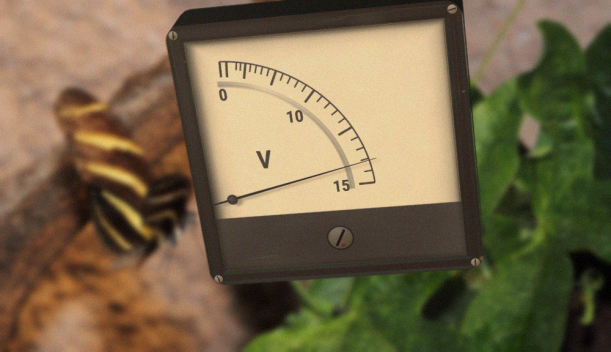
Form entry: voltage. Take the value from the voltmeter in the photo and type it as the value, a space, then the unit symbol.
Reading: 14 V
